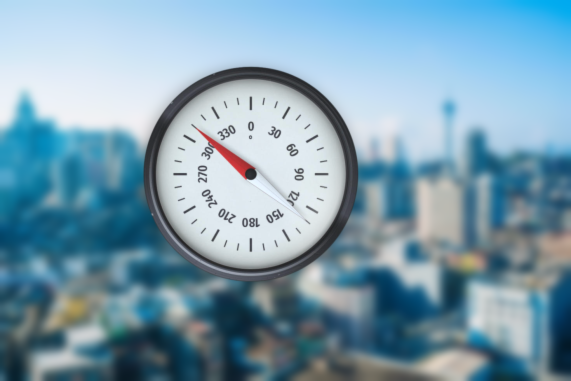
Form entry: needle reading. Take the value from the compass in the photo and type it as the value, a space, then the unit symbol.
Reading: 310 °
